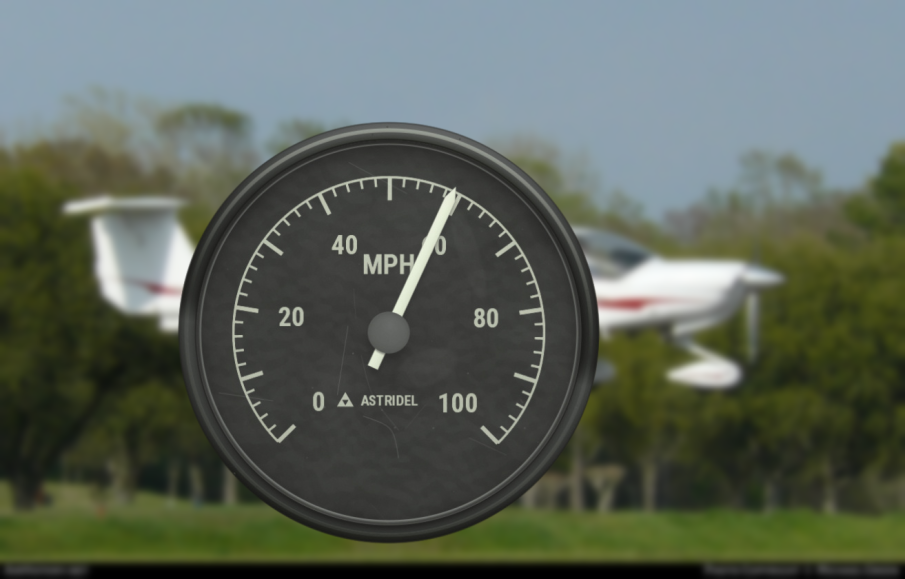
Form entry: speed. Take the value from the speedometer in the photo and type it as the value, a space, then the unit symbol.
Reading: 59 mph
